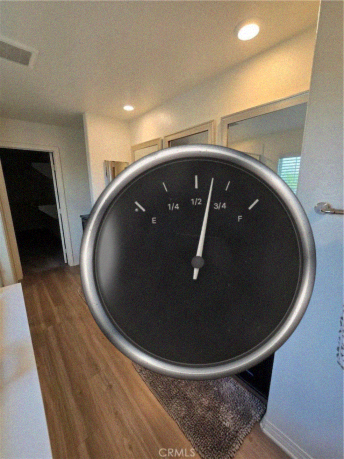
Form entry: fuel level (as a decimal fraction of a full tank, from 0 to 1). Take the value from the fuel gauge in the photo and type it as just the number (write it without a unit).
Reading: 0.625
